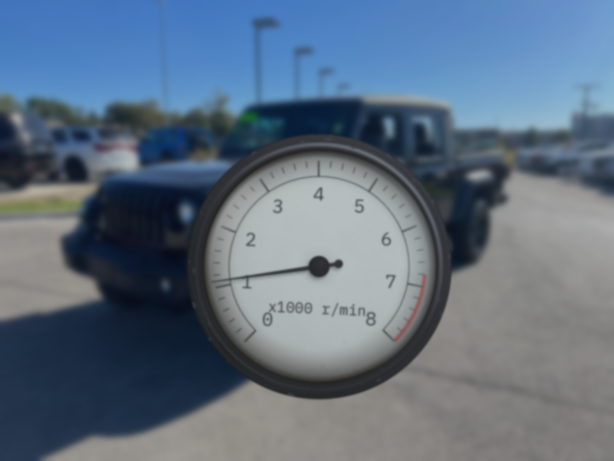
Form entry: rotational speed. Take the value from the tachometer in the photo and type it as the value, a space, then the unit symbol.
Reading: 1100 rpm
